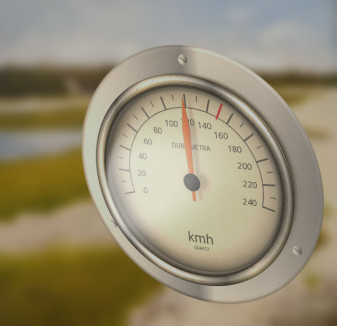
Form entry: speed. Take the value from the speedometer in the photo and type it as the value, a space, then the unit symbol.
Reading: 120 km/h
